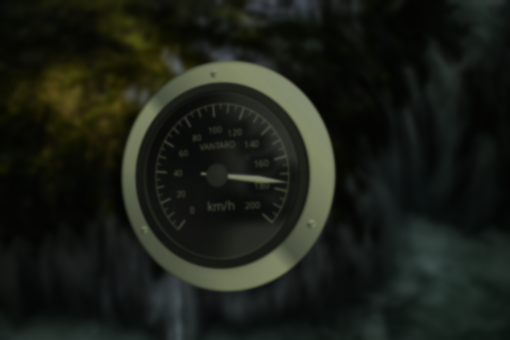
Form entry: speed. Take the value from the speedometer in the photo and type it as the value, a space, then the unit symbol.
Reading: 175 km/h
